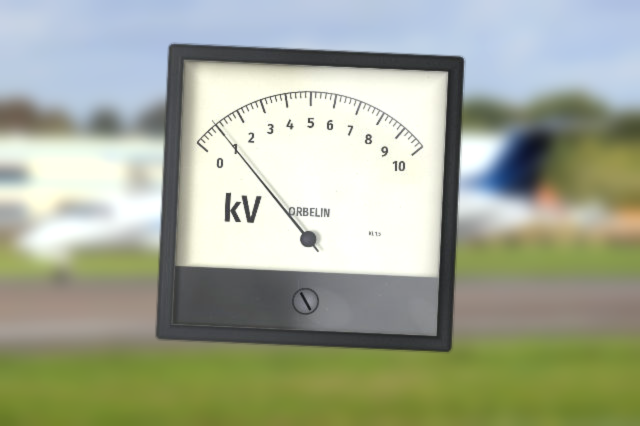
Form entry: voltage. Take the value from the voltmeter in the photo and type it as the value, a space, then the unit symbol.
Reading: 1 kV
